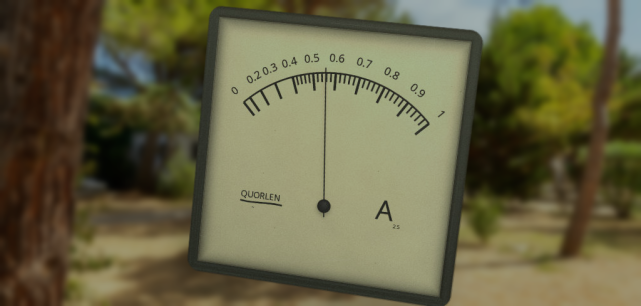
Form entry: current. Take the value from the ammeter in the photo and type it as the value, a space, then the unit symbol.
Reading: 0.56 A
